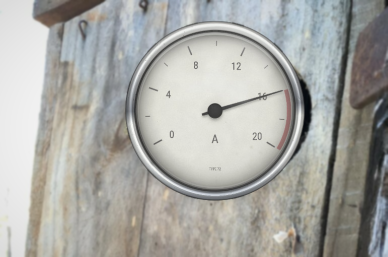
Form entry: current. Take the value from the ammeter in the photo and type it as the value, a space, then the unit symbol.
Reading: 16 A
